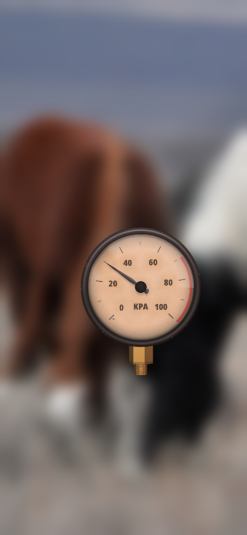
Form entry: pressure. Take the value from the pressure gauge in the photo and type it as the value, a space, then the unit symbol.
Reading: 30 kPa
